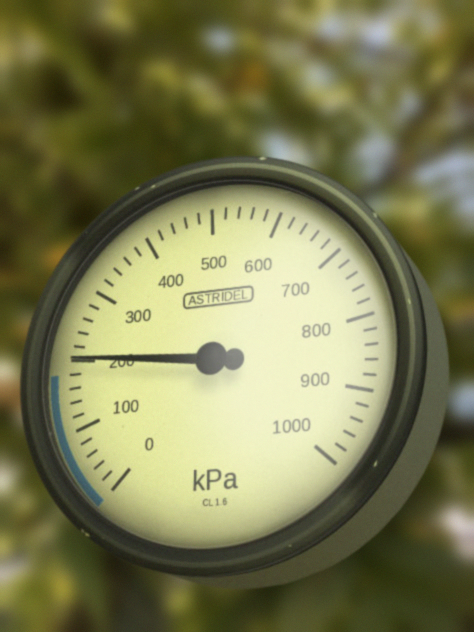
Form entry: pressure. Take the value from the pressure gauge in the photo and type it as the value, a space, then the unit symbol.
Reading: 200 kPa
